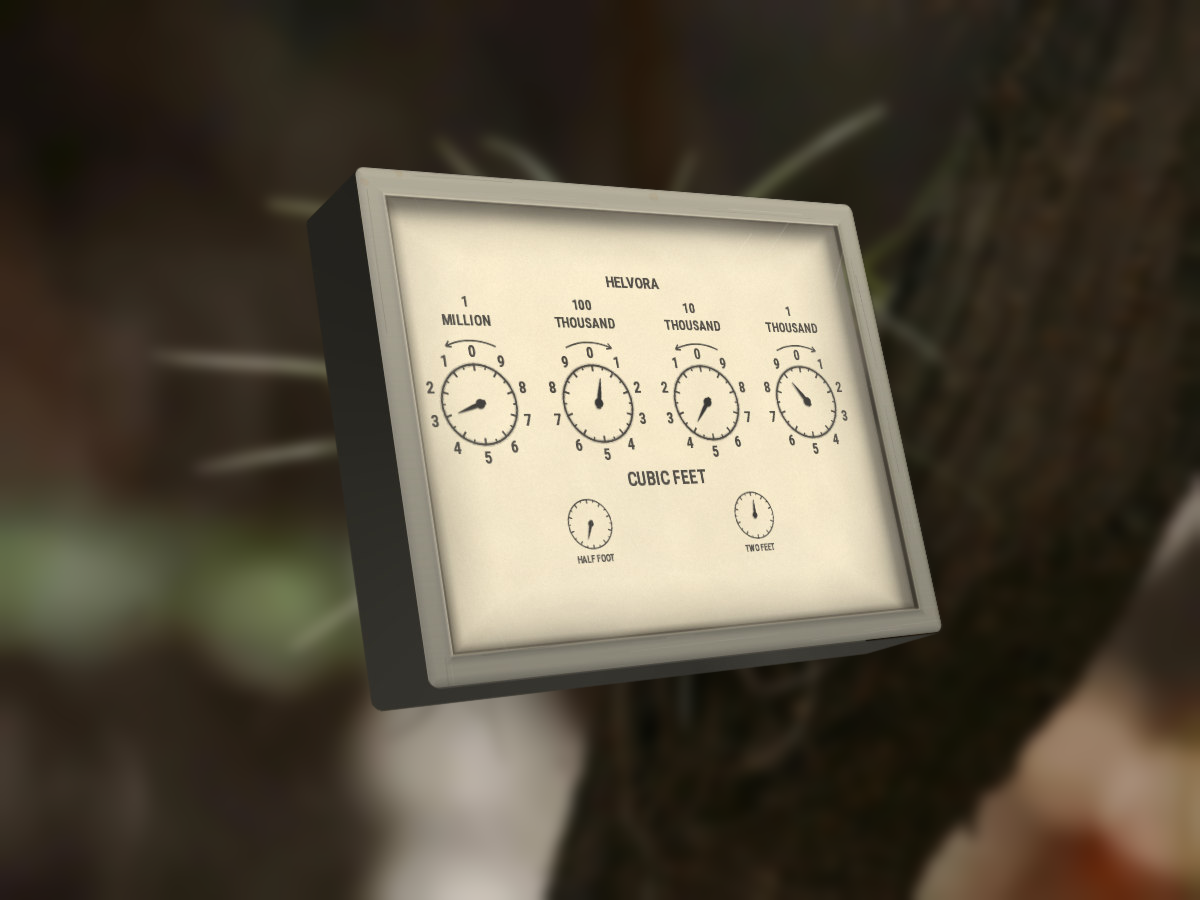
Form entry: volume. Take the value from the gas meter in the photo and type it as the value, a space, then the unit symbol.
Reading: 303900 ft³
